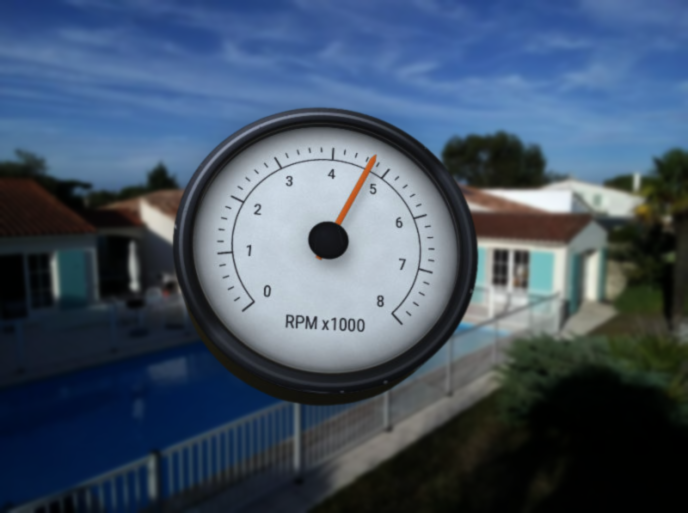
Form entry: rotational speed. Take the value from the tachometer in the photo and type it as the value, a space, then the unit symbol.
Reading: 4700 rpm
